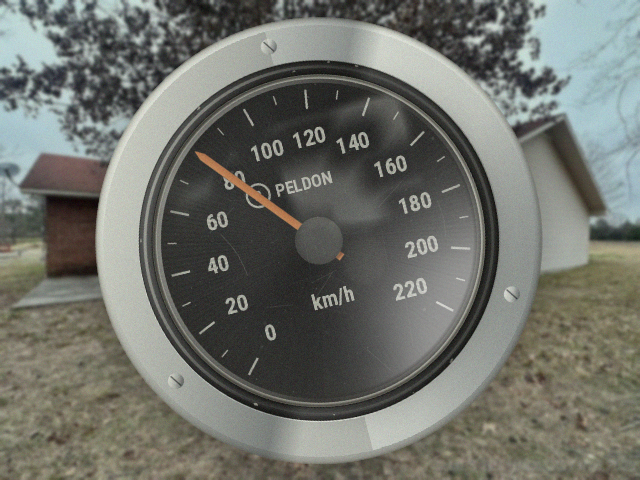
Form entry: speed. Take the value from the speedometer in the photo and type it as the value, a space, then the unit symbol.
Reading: 80 km/h
